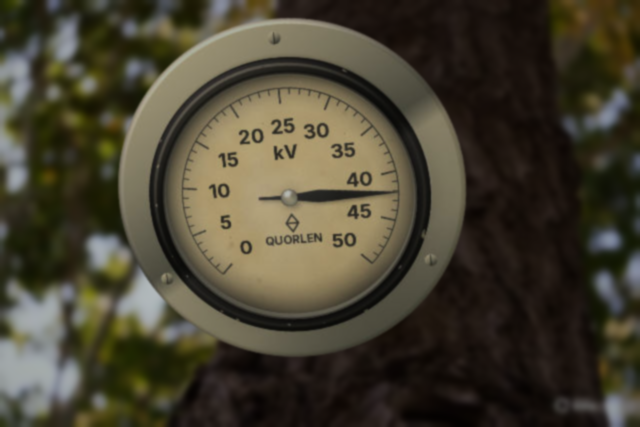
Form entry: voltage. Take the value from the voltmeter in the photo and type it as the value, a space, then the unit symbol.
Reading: 42 kV
